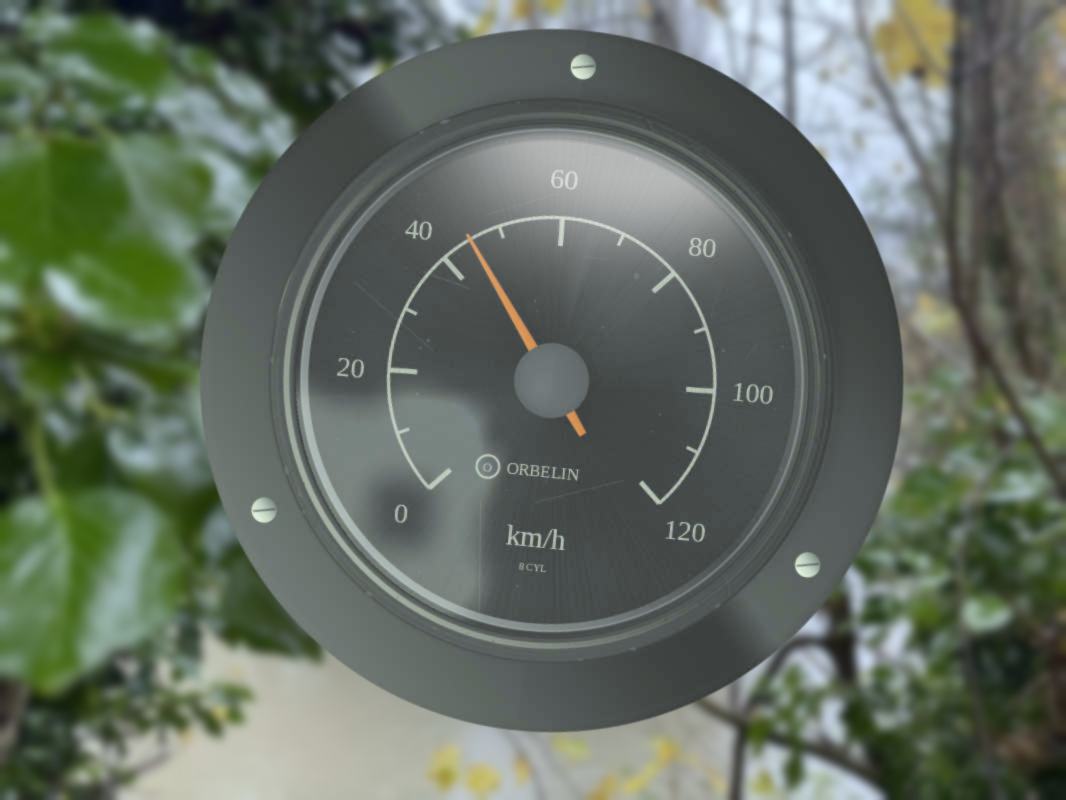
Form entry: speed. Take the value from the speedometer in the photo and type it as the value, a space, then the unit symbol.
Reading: 45 km/h
